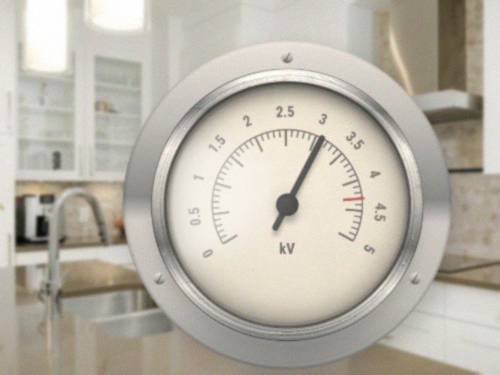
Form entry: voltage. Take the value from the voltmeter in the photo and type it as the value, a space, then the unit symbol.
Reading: 3.1 kV
